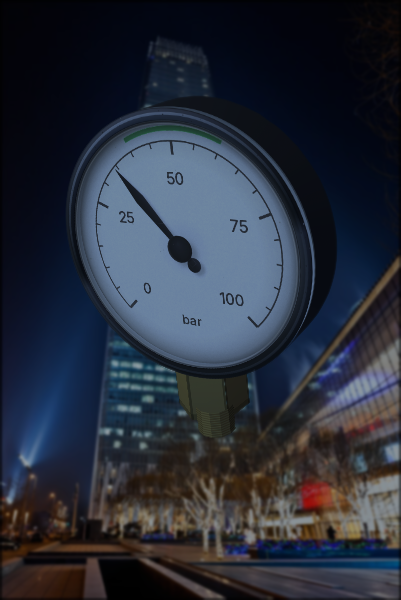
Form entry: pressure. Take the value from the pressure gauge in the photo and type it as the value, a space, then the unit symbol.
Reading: 35 bar
